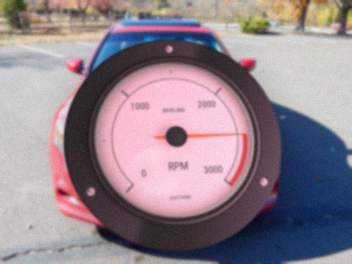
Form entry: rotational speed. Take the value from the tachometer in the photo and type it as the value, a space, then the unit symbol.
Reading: 2500 rpm
